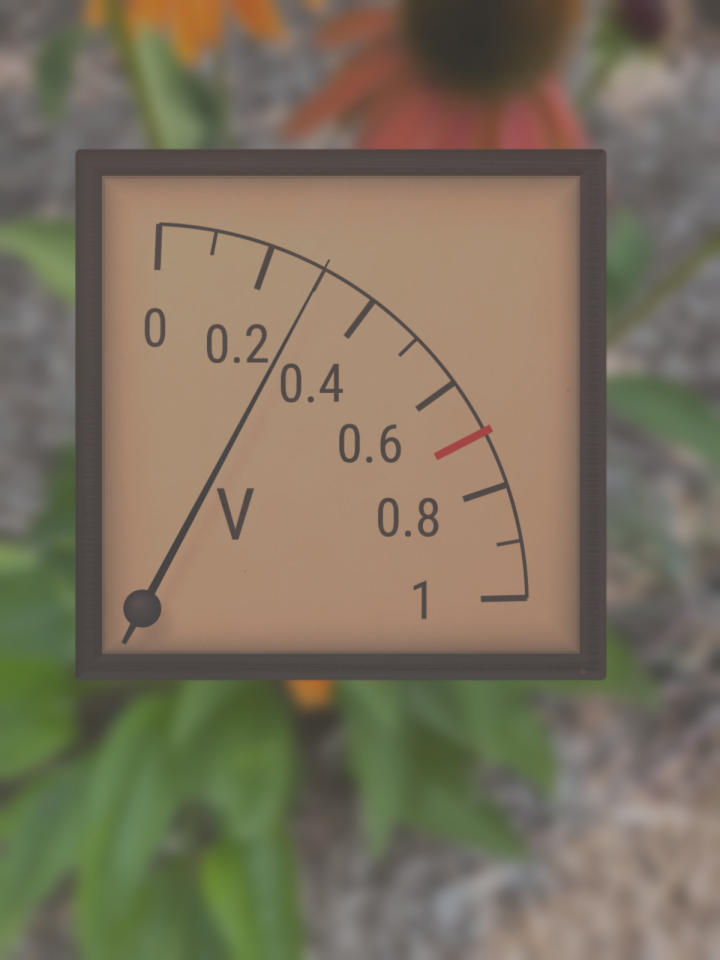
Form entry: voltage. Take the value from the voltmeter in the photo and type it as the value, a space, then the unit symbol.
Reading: 0.3 V
